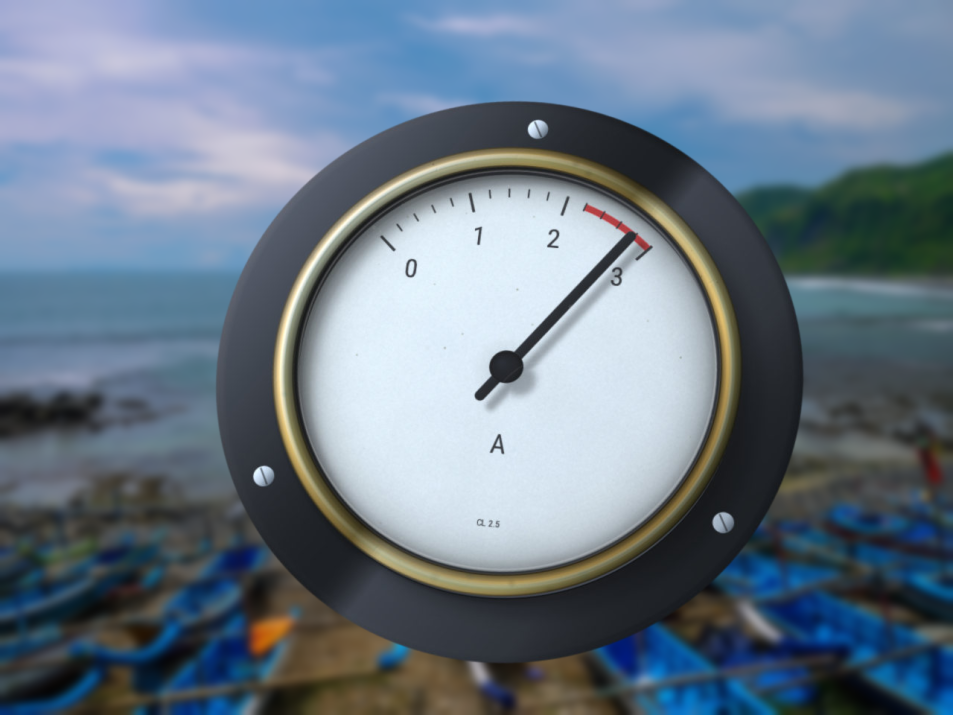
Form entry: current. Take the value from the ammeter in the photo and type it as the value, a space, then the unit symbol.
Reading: 2.8 A
